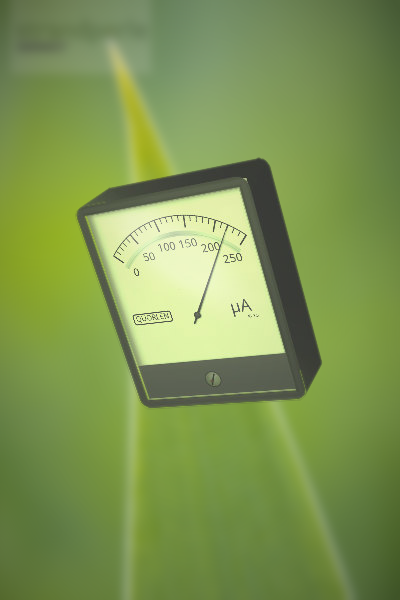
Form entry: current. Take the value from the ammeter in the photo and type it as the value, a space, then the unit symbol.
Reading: 220 µA
